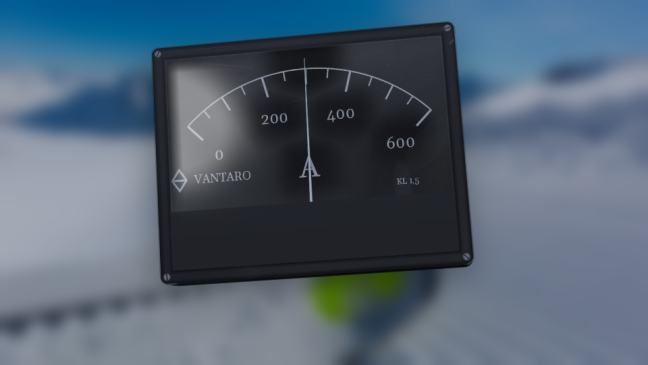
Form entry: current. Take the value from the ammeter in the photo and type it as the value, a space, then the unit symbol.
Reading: 300 A
